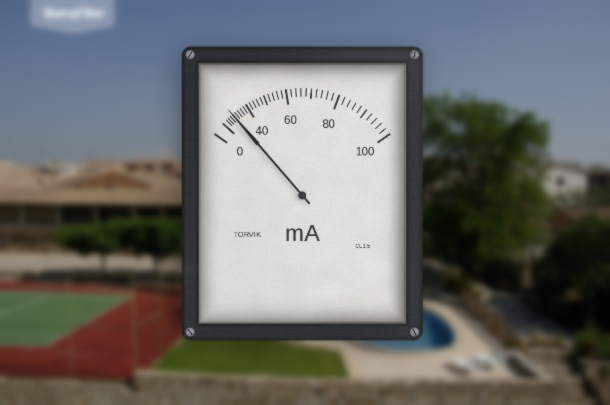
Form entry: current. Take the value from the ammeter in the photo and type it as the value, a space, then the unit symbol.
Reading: 30 mA
